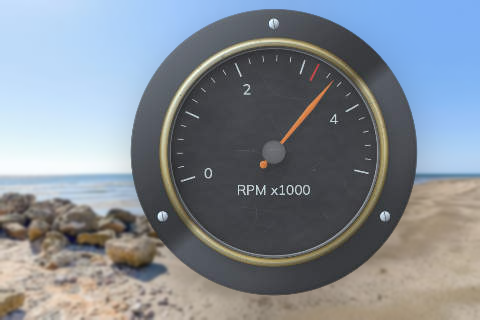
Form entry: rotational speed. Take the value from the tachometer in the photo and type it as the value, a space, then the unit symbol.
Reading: 3500 rpm
